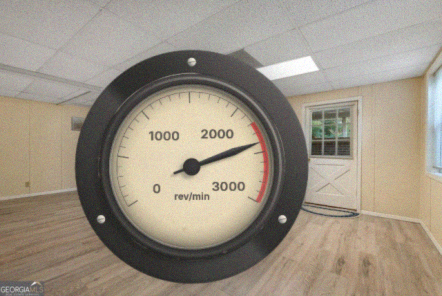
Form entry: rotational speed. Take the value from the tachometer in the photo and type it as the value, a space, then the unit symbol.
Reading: 2400 rpm
